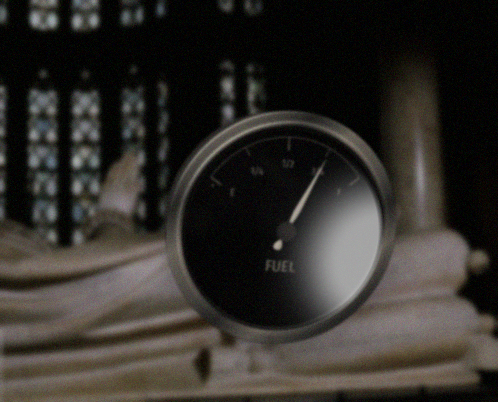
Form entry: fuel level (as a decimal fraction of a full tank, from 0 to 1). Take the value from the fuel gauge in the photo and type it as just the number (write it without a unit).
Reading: 0.75
